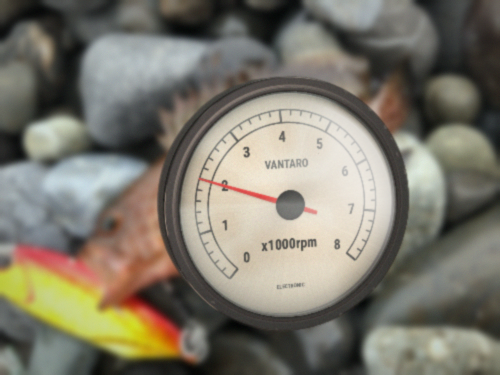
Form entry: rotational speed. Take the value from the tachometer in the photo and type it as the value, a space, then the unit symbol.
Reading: 2000 rpm
